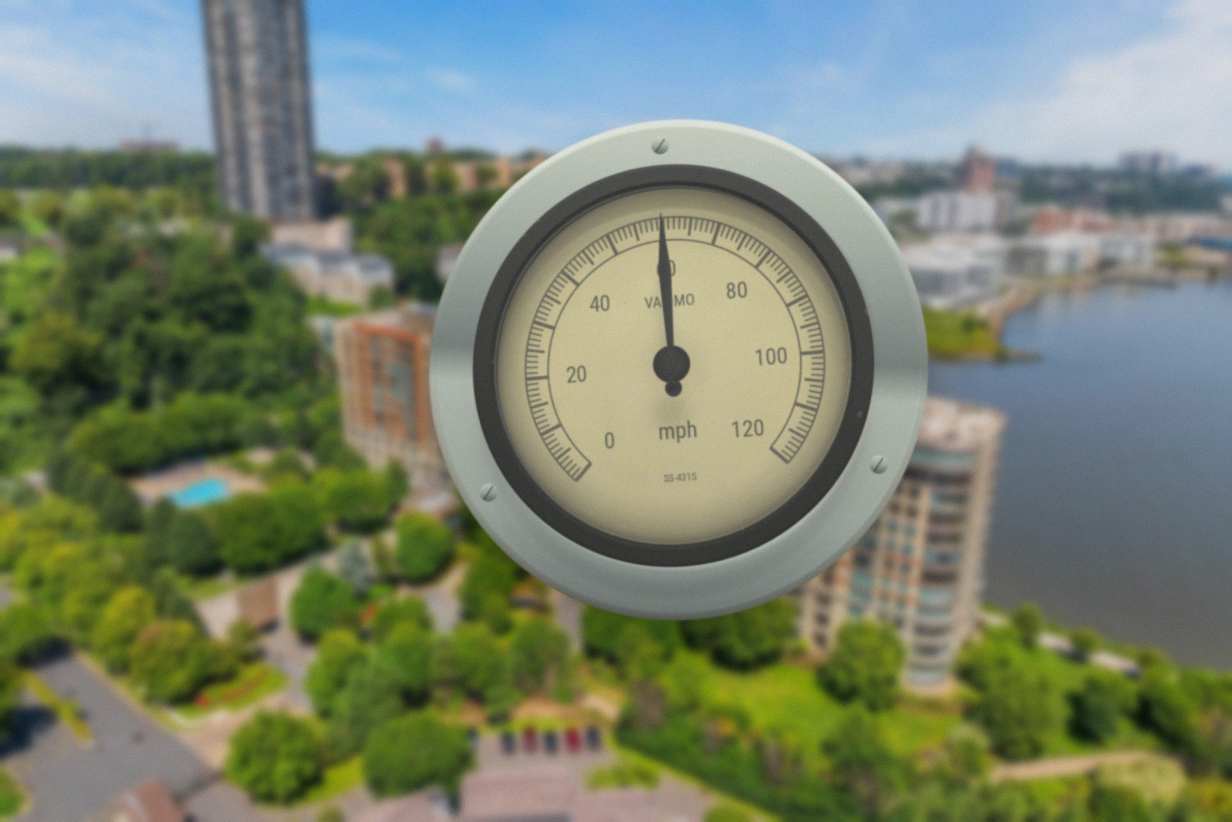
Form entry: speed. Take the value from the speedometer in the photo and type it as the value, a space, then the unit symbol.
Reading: 60 mph
